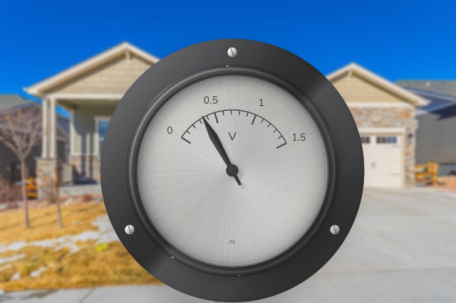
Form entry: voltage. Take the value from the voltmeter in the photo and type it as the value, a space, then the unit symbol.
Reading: 0.35 V
